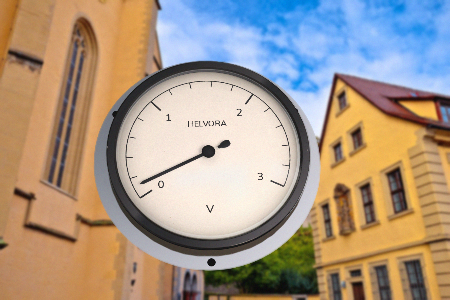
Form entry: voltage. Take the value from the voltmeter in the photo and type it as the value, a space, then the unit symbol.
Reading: 0.1 V
